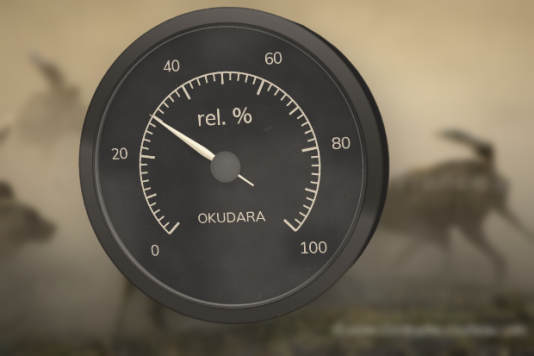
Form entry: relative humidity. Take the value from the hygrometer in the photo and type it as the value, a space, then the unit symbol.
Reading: 30 %
